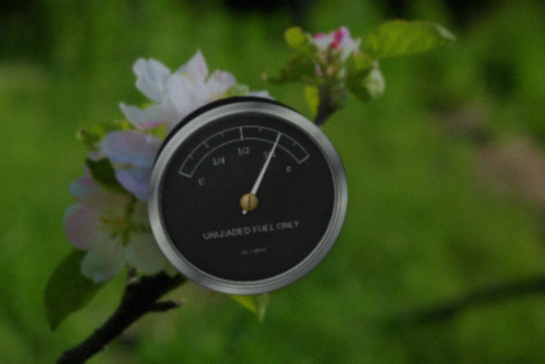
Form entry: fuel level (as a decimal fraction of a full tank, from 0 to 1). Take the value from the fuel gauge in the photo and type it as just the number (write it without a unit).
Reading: 0.75
